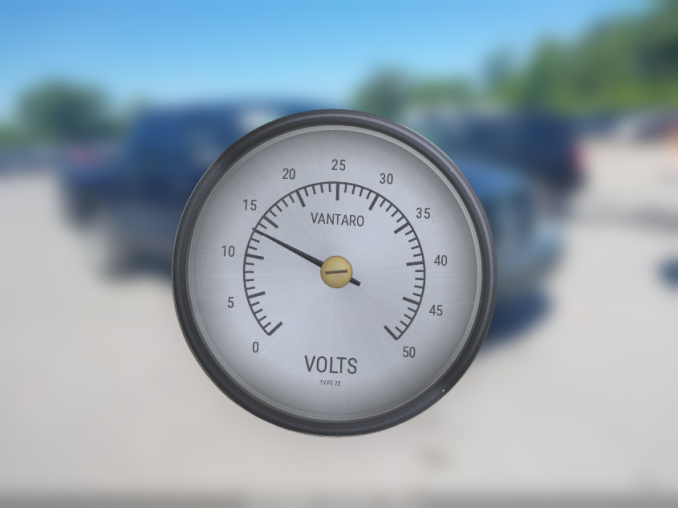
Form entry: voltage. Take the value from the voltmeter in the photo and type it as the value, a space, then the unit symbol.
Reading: 13 V
